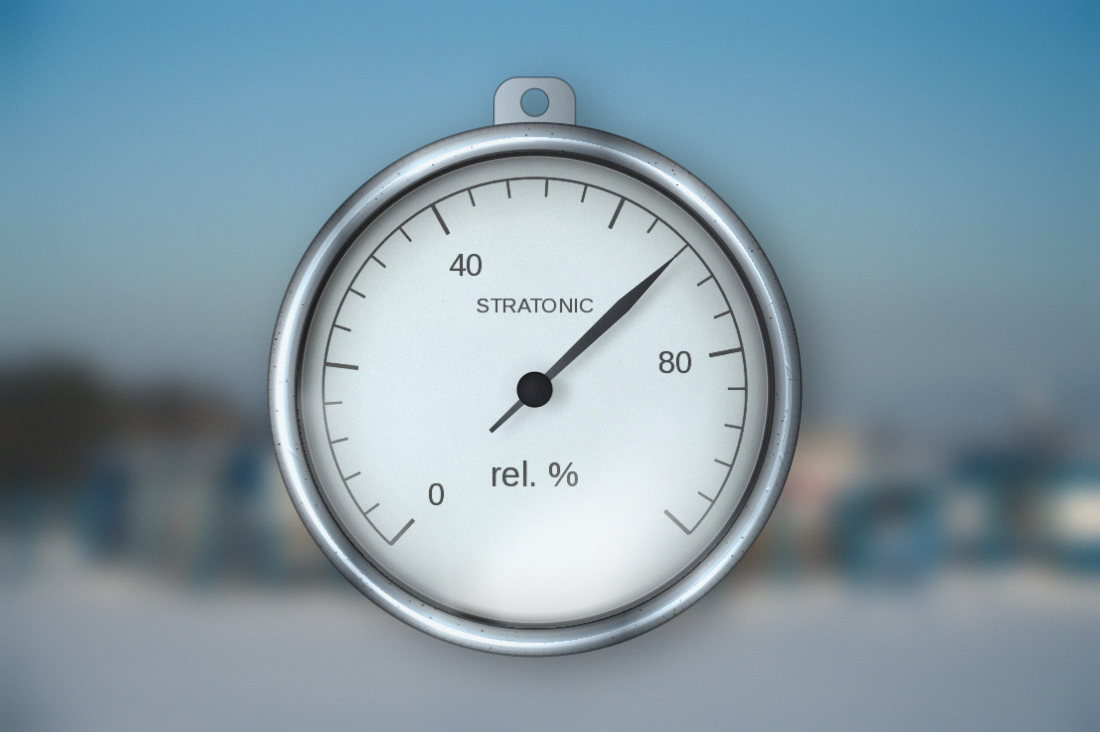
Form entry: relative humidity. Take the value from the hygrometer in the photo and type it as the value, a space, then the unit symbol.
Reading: 68 %
